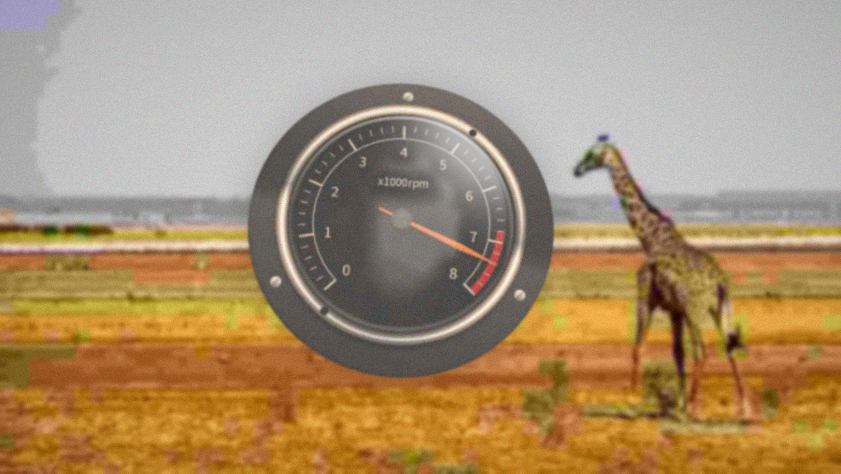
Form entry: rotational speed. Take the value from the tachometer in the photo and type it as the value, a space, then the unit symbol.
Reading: 7400 rpm
